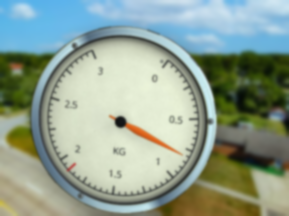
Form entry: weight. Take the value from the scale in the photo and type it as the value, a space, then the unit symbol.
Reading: 0.8 kg
